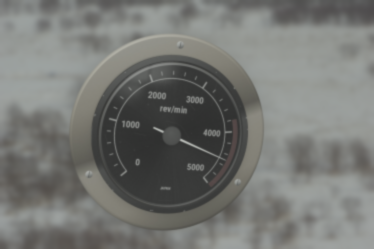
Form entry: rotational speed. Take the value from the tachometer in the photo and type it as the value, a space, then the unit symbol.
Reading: 4500 rpm
